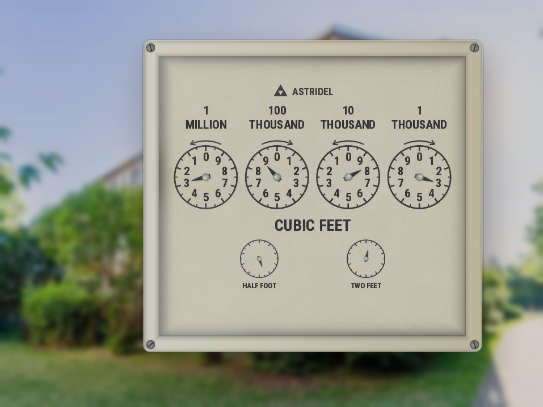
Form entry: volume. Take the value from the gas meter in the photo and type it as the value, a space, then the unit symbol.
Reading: 288300 ft³
